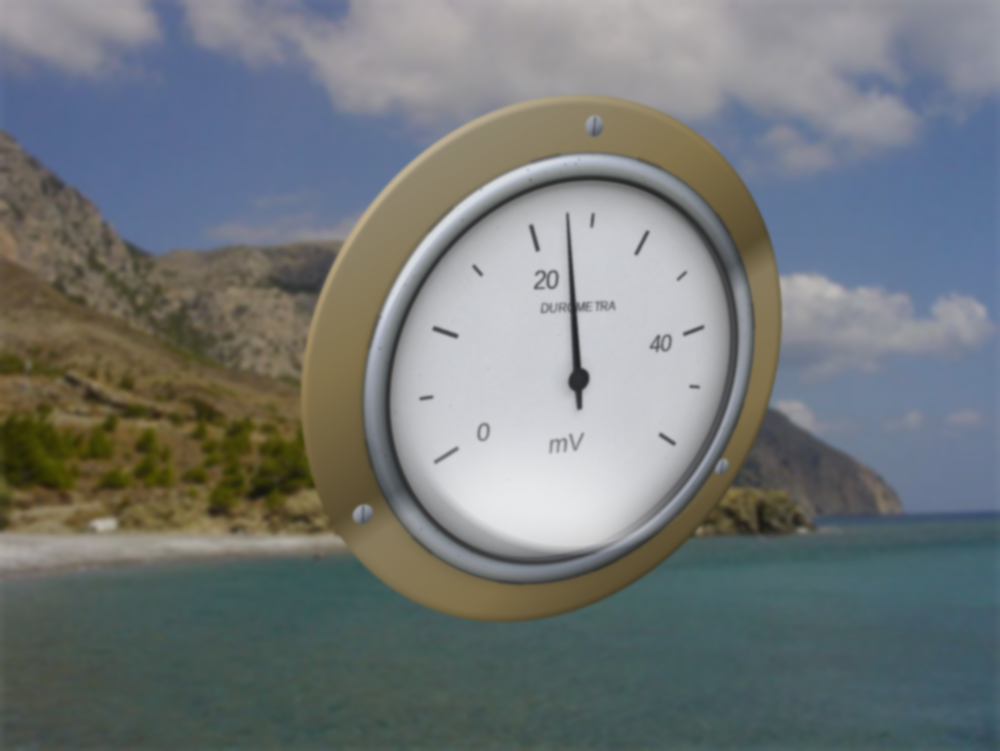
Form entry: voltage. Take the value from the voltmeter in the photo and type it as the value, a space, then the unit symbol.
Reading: 22.5 mV
